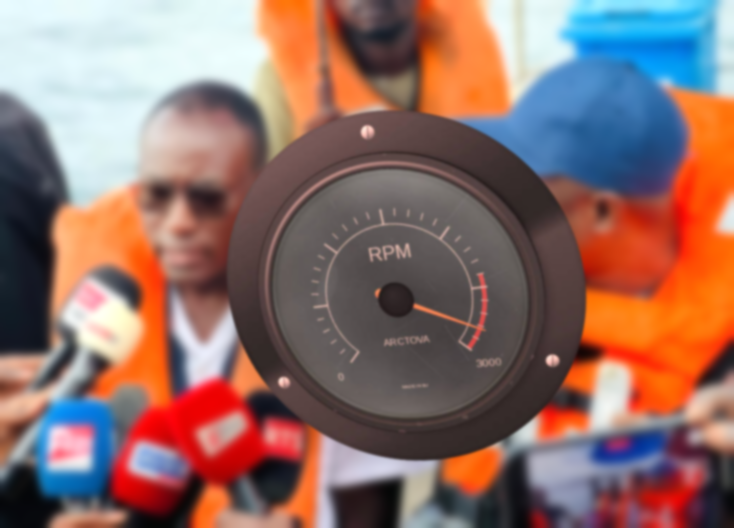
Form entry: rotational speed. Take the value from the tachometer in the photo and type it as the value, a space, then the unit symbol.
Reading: 2800 rpm
